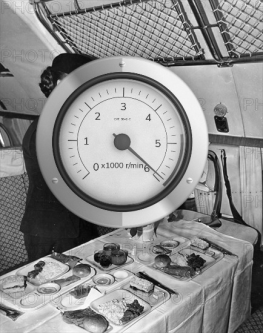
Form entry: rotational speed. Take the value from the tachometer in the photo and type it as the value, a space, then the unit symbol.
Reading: 5900 rpm
